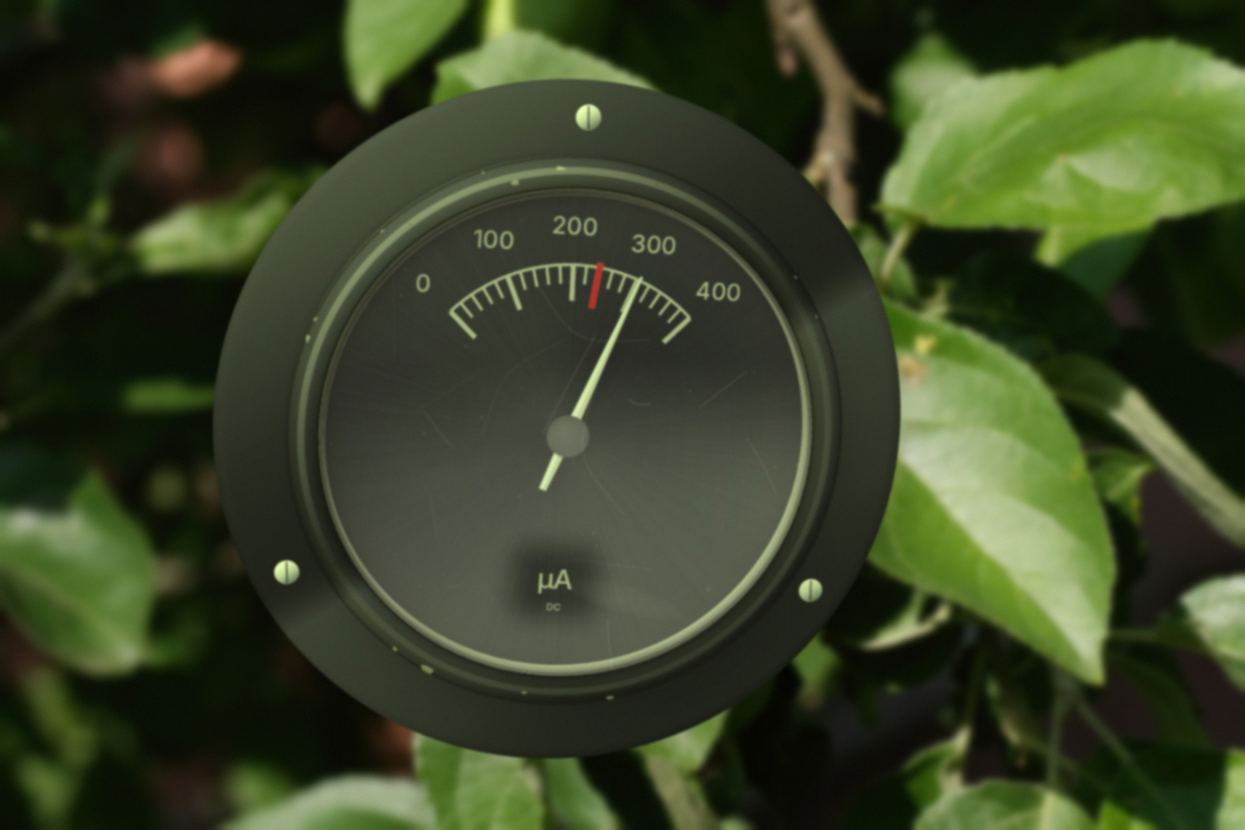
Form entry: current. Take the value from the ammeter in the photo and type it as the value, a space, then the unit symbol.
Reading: 300 µA
